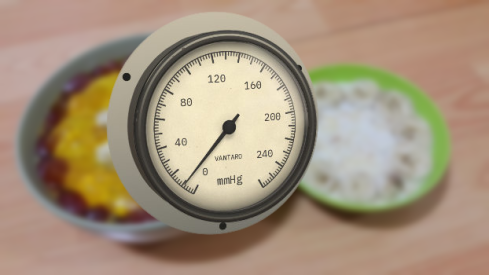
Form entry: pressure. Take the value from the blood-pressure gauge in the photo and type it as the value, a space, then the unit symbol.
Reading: 10 mmHg
